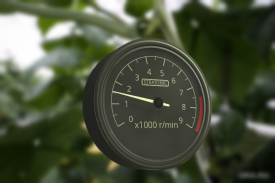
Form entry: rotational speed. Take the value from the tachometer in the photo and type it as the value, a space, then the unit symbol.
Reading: 1500 rpm
